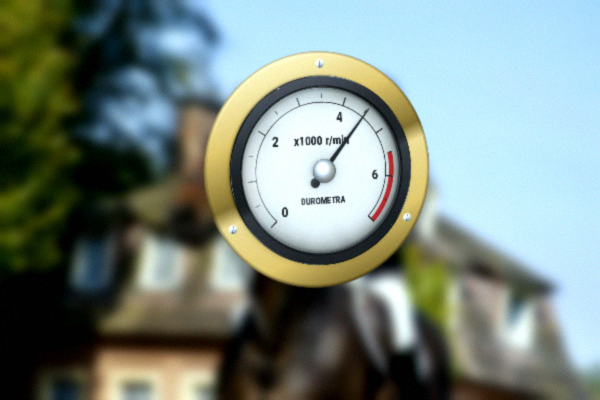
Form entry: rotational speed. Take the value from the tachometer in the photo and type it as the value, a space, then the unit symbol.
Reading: 4500 rpm
